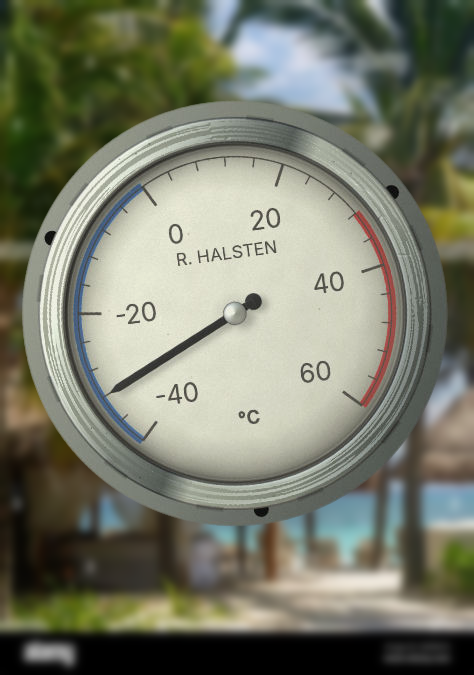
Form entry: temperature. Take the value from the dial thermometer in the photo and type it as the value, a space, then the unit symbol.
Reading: -32 °C
